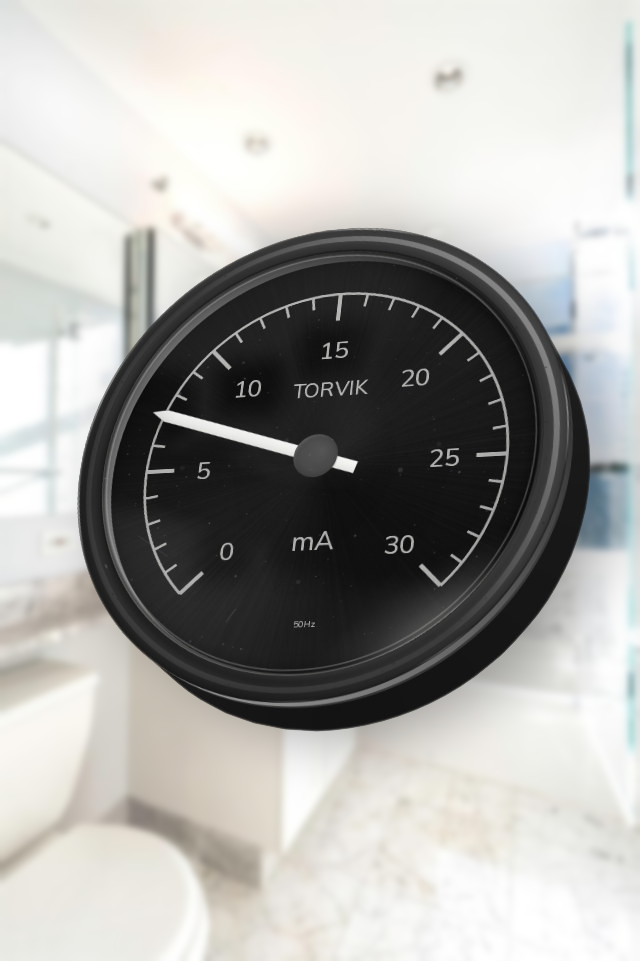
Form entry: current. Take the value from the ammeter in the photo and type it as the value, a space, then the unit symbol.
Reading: 7 mA
